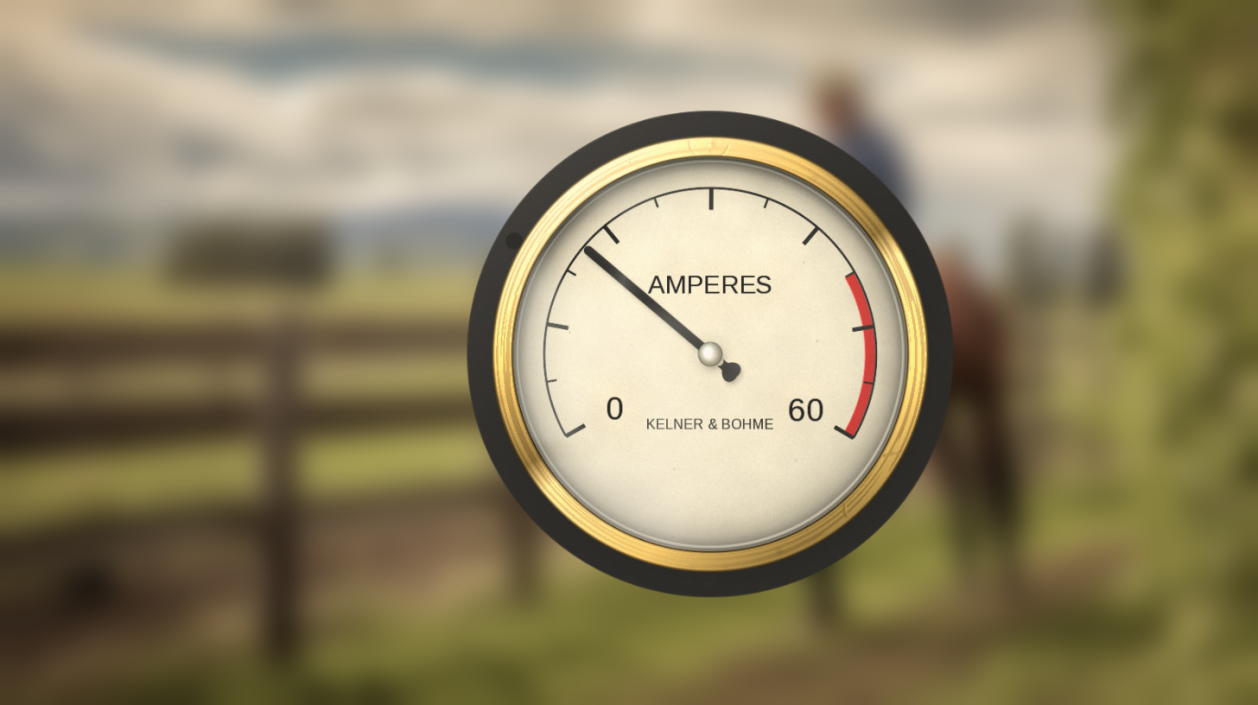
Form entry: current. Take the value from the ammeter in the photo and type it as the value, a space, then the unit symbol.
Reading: 17.5 A
